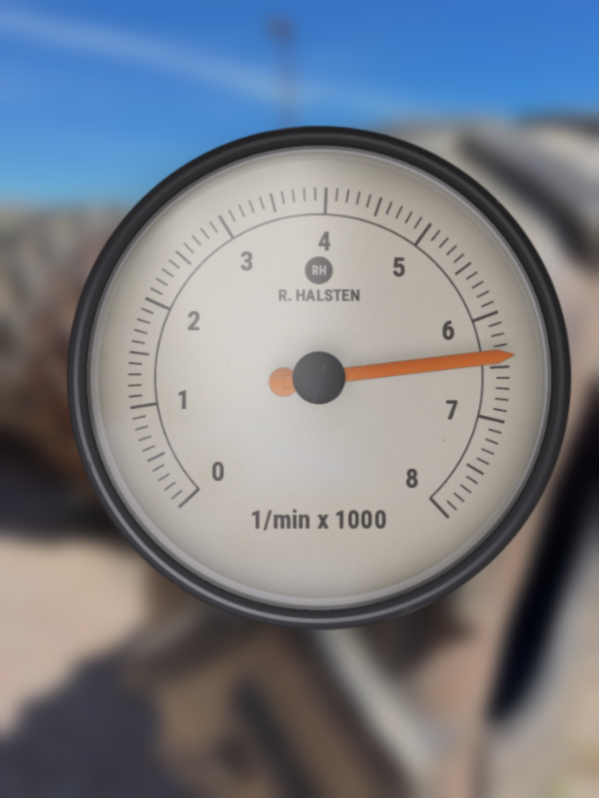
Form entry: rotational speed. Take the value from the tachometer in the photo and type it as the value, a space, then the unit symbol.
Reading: 6400 rpm
